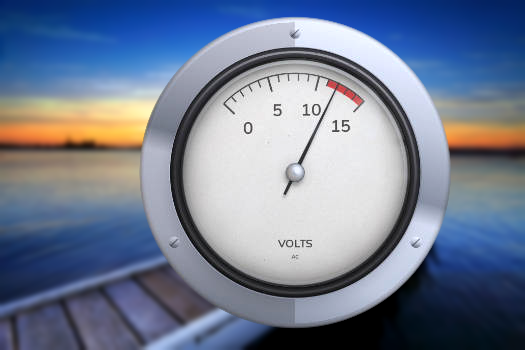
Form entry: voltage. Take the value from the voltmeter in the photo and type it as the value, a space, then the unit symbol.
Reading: 12 V
